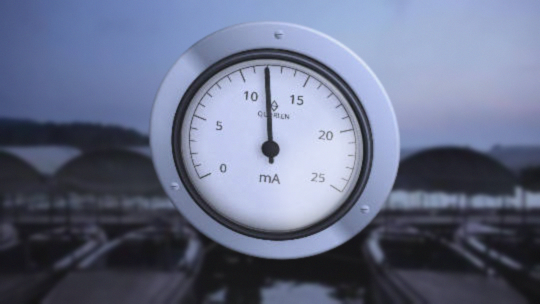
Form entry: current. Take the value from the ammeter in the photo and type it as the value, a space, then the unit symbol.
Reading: 12 mA
